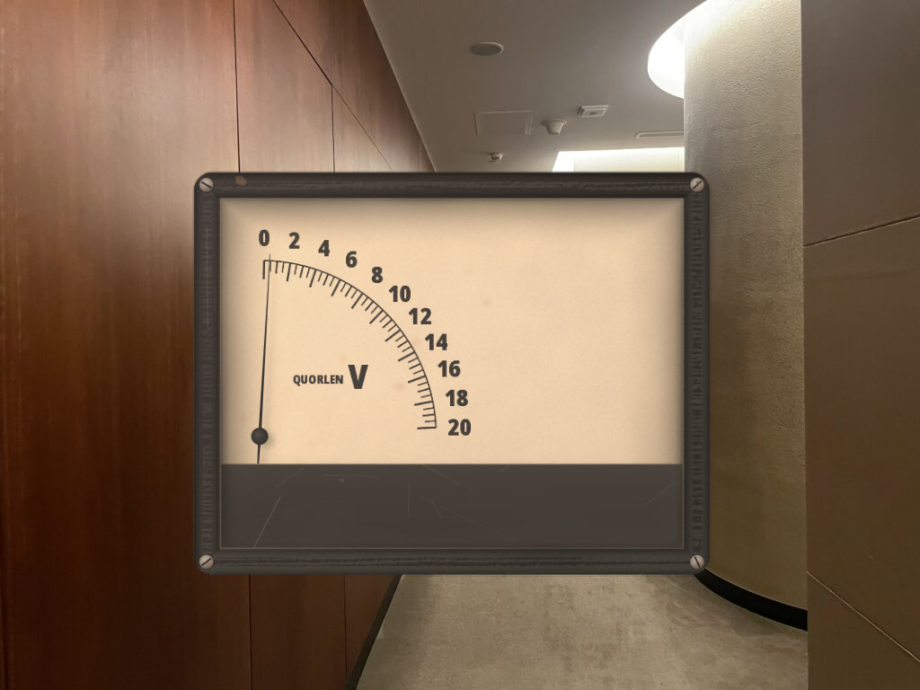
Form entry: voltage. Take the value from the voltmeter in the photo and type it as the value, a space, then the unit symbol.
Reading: 0.5 V
